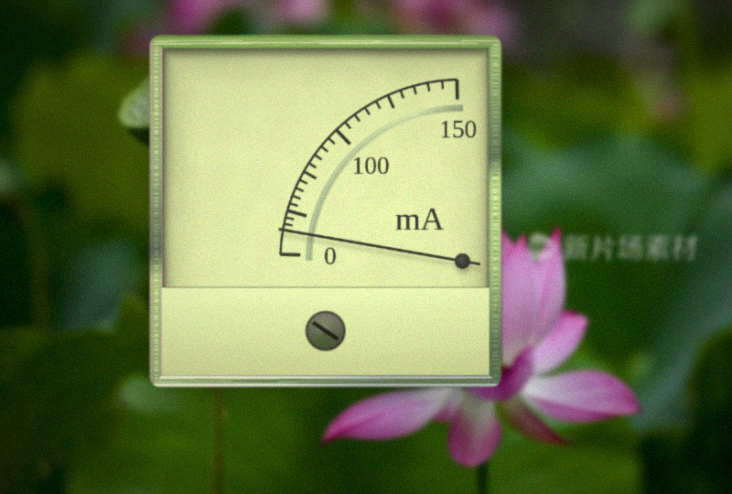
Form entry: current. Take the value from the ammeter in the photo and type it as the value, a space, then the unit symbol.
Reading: 35 mA
